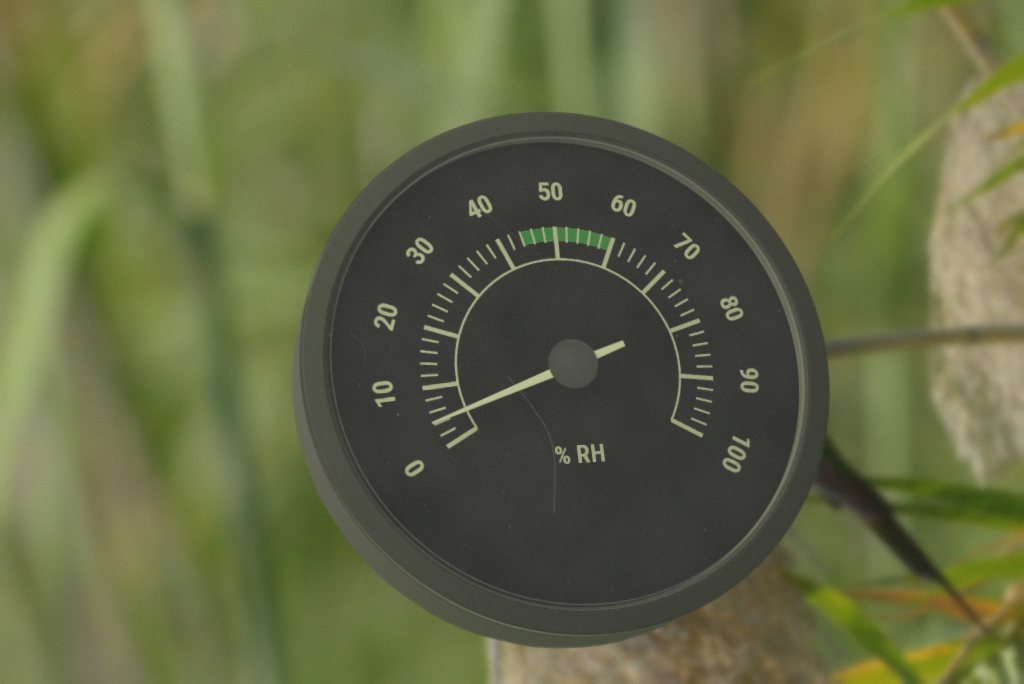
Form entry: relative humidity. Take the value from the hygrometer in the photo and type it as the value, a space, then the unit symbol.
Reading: 4 %
